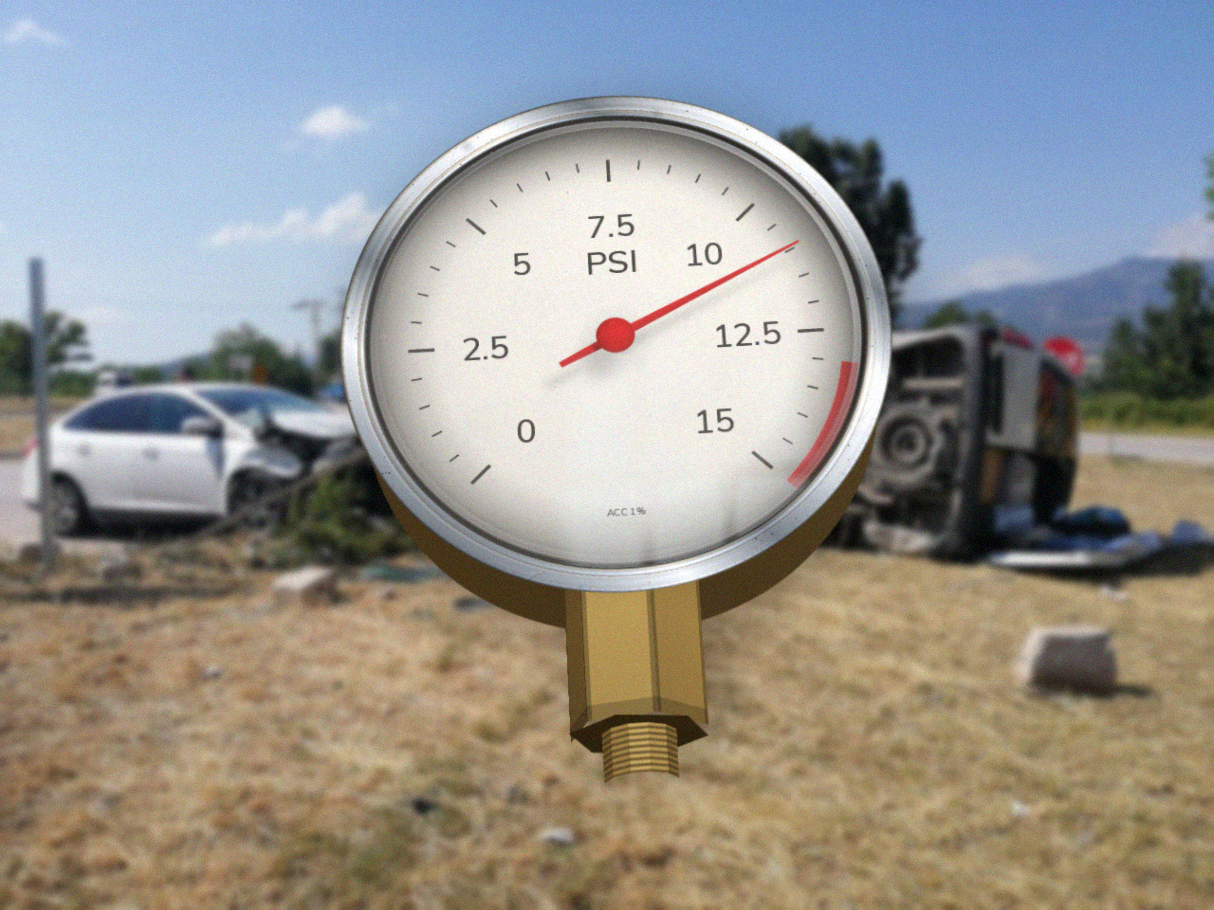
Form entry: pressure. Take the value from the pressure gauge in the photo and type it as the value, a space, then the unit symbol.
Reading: 11 psi
